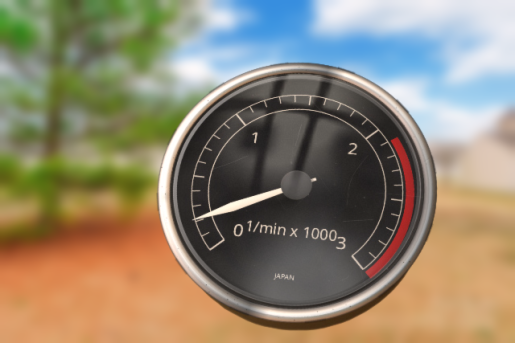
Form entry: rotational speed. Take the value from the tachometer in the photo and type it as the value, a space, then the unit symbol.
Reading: 200 rpm
